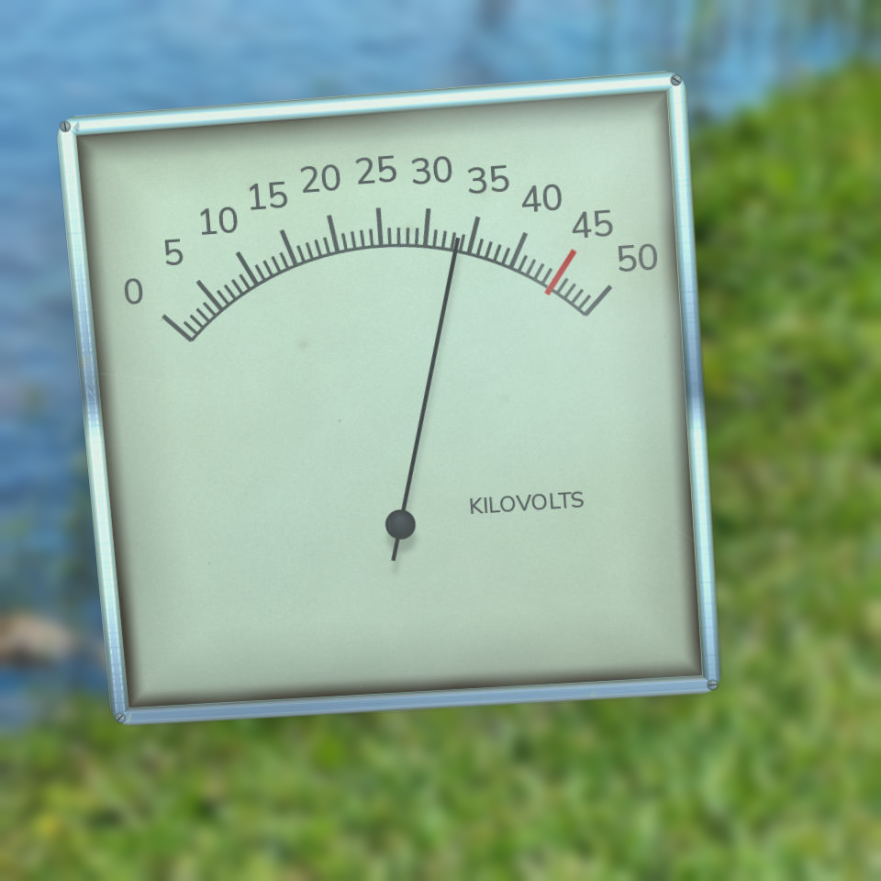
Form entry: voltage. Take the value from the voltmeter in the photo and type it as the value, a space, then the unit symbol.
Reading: 33.5 kV
